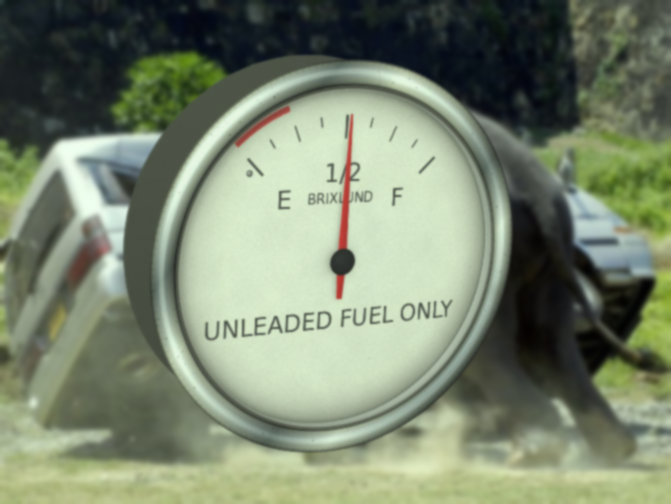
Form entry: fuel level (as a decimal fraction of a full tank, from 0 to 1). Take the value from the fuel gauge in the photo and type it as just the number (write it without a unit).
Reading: 0.5
